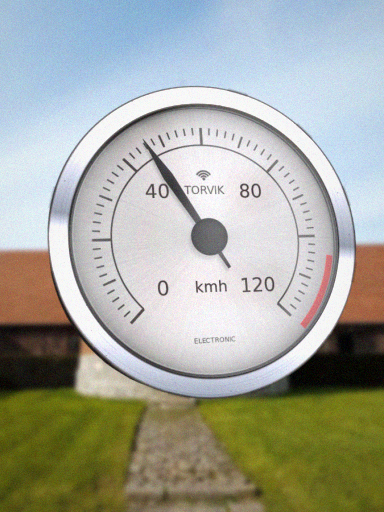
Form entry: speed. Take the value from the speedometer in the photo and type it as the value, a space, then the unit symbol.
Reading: 46 km/h
